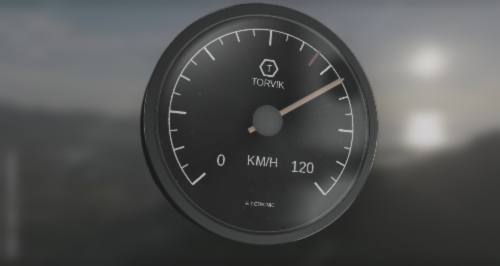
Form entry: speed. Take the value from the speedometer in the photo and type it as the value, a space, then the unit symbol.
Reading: 85 km/h
